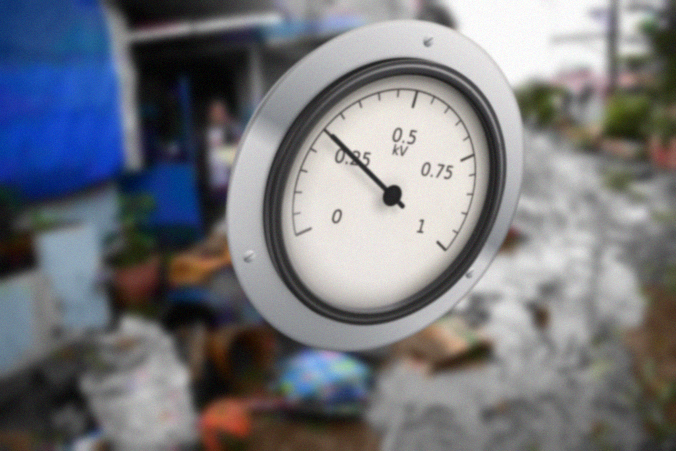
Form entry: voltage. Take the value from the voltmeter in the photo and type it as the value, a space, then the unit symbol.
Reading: 0.25 kV
